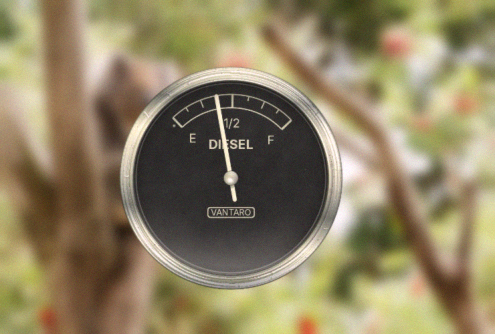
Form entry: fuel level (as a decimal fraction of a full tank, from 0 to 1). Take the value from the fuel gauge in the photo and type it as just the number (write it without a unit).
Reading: 0.375
